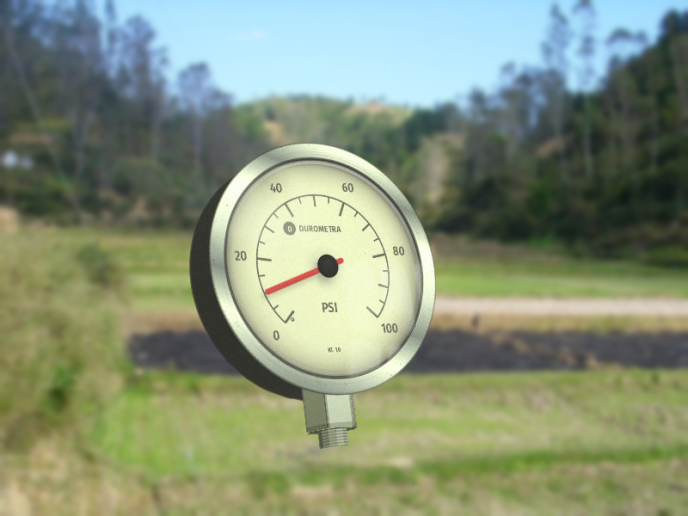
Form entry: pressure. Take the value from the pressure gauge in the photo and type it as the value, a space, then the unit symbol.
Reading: 10 psi
